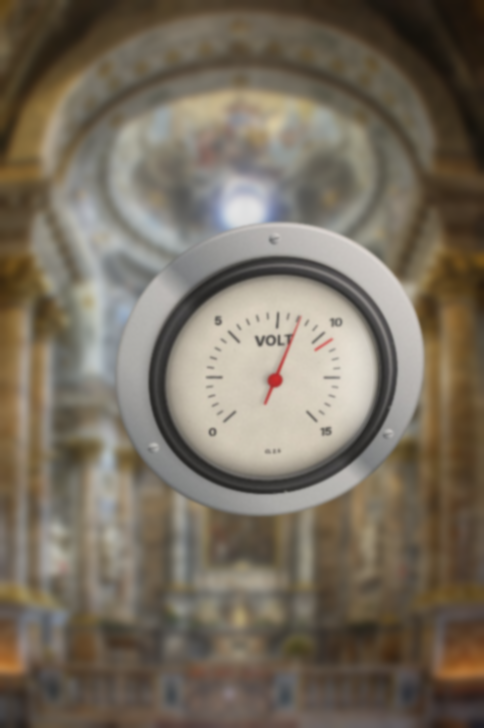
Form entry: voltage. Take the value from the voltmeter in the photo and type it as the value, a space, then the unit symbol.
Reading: 8.5 V
